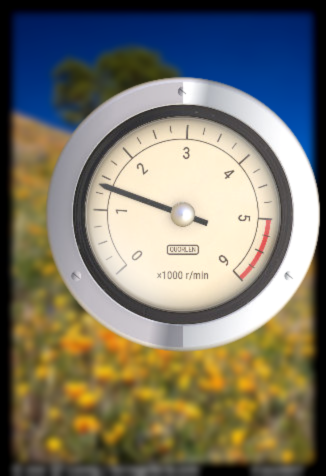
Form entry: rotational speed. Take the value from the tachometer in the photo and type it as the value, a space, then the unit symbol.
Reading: 1375 rpm
